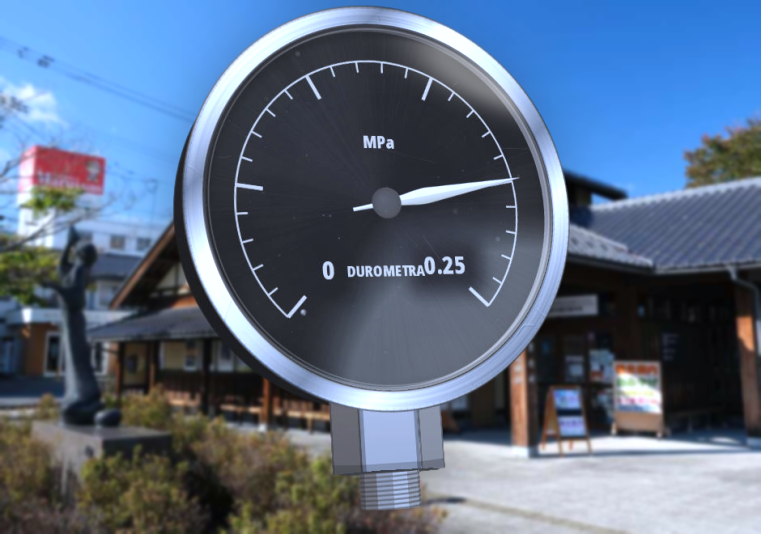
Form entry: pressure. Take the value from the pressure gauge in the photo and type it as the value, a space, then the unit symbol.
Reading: 0.2 MPa
